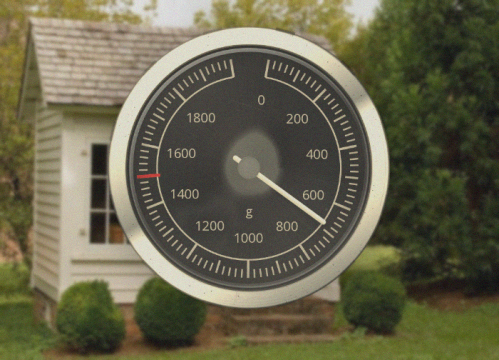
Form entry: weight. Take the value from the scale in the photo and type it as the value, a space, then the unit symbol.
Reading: 680 g
